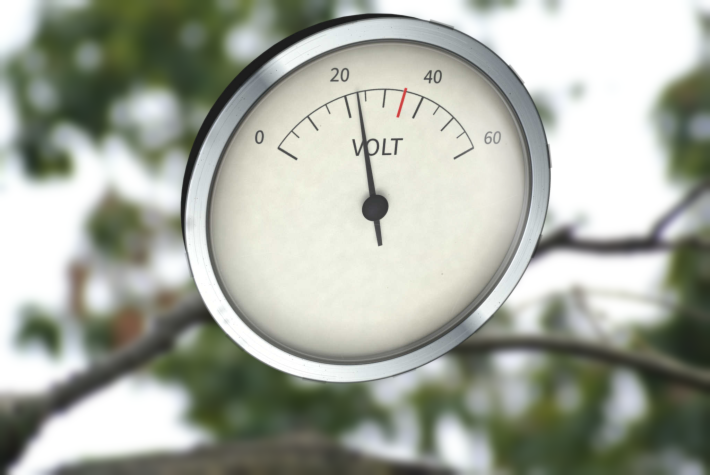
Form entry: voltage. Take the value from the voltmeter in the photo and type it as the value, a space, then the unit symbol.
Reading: 22.5 V
